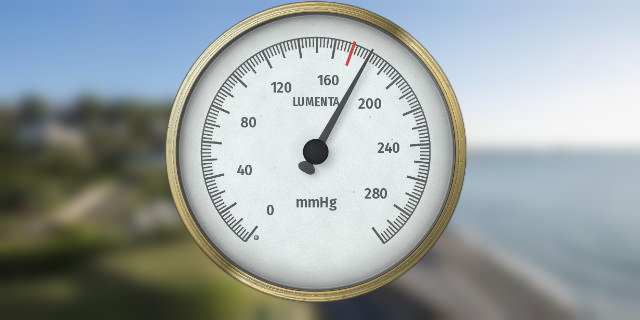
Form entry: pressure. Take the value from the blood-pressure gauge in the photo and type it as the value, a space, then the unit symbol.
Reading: 180 mmHg
